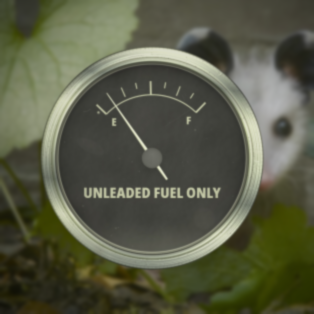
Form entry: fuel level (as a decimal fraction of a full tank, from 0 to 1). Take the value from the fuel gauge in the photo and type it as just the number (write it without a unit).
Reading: 0.125
